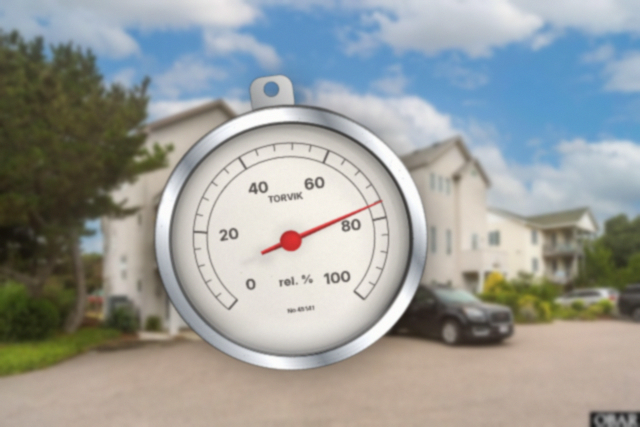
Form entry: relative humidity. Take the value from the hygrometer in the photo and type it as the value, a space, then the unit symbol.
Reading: 76 %
